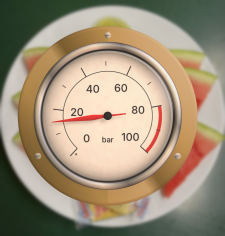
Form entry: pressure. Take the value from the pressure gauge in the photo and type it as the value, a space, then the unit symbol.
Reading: 15 bar
